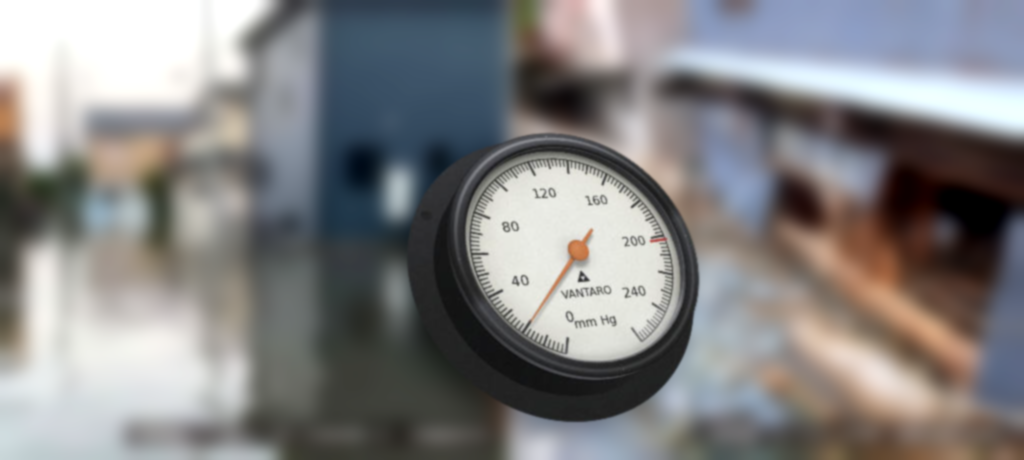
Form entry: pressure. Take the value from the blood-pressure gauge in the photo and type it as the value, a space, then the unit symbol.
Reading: 20 mmHg
